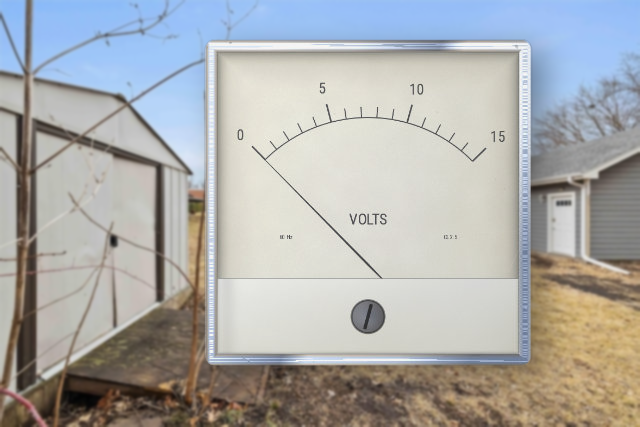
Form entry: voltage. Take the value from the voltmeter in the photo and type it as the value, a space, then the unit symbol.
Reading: 0 V
